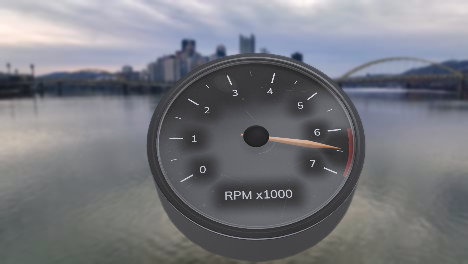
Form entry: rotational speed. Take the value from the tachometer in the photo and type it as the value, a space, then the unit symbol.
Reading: 6500 rpm
